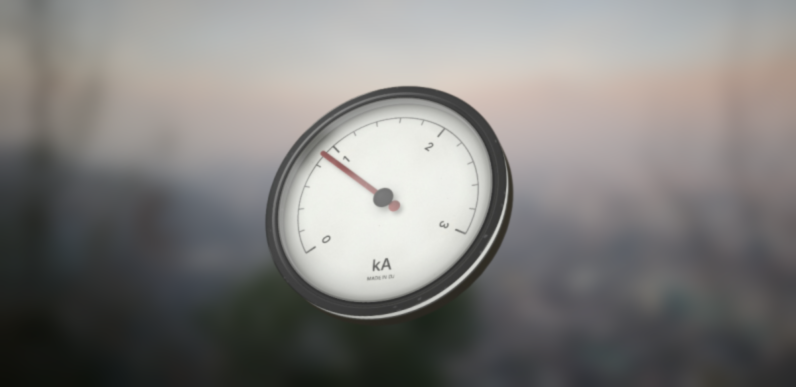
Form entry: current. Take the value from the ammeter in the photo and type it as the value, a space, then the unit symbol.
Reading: 0.9 kA
